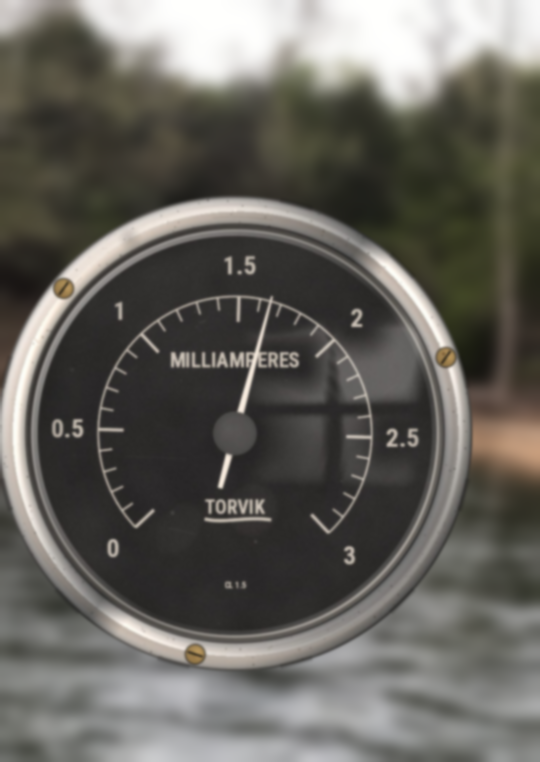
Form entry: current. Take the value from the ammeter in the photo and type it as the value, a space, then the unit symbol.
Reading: 1.65 mA
